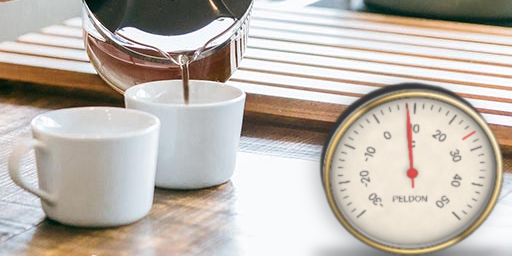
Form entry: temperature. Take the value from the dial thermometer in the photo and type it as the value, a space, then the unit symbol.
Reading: 8 °C
